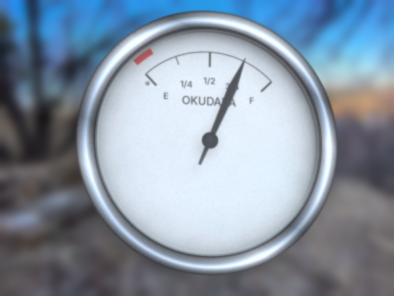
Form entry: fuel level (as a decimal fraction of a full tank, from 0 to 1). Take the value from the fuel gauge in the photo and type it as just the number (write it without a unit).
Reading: 0.75
